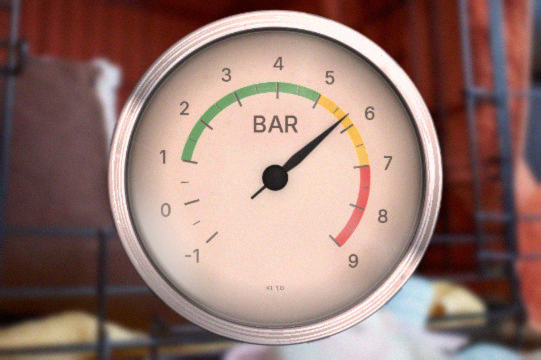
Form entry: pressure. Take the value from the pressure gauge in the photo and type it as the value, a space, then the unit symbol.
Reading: 5.75 bar
